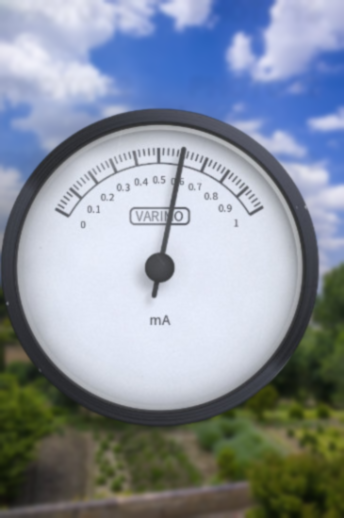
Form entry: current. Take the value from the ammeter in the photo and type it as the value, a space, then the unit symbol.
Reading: 0.6 mA
